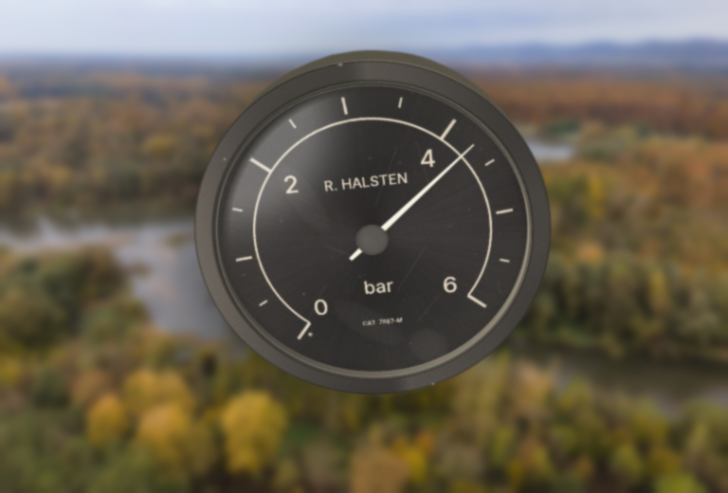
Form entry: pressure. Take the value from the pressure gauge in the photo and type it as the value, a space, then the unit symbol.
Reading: 4.25 bar
